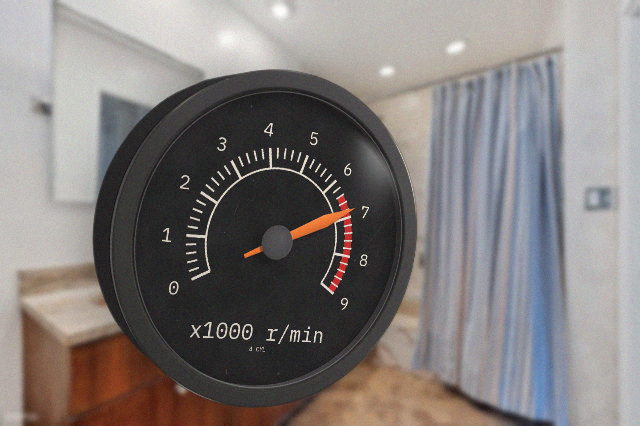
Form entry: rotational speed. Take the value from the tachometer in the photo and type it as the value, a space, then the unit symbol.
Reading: 6800 rpm
